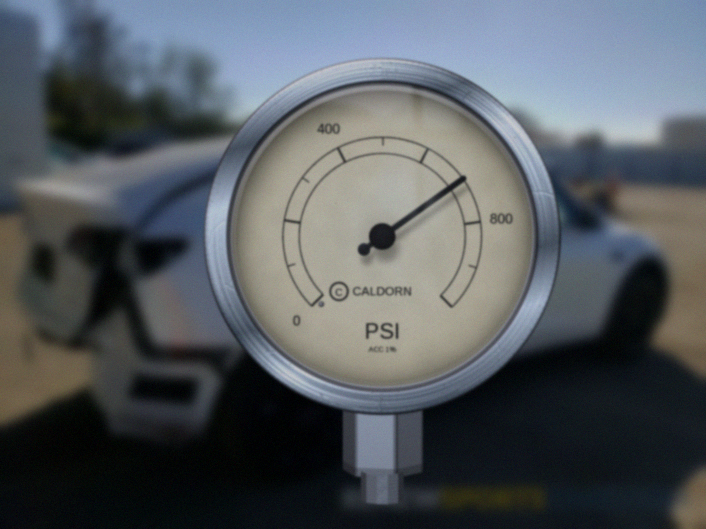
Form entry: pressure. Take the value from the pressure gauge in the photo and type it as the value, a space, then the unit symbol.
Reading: 700 psi
